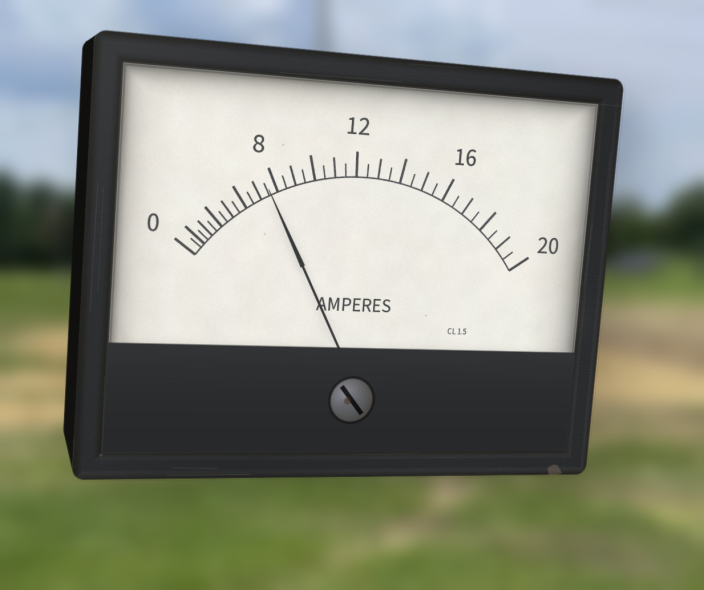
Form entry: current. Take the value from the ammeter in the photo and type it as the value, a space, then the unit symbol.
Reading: 7.5 A
